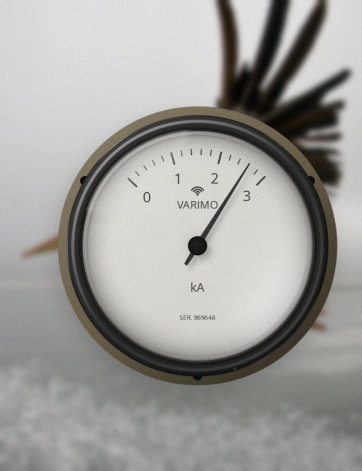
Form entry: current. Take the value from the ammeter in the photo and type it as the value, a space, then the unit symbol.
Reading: 2.6 kA
